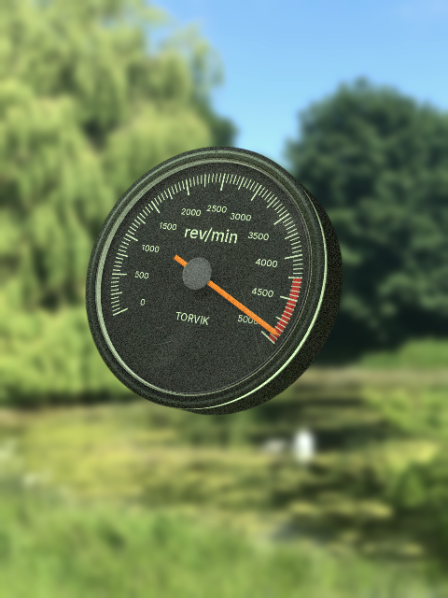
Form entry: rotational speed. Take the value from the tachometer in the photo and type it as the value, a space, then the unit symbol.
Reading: 4900 rpm
